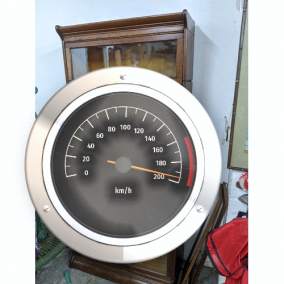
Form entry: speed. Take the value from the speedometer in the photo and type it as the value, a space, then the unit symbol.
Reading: 195 km/h
